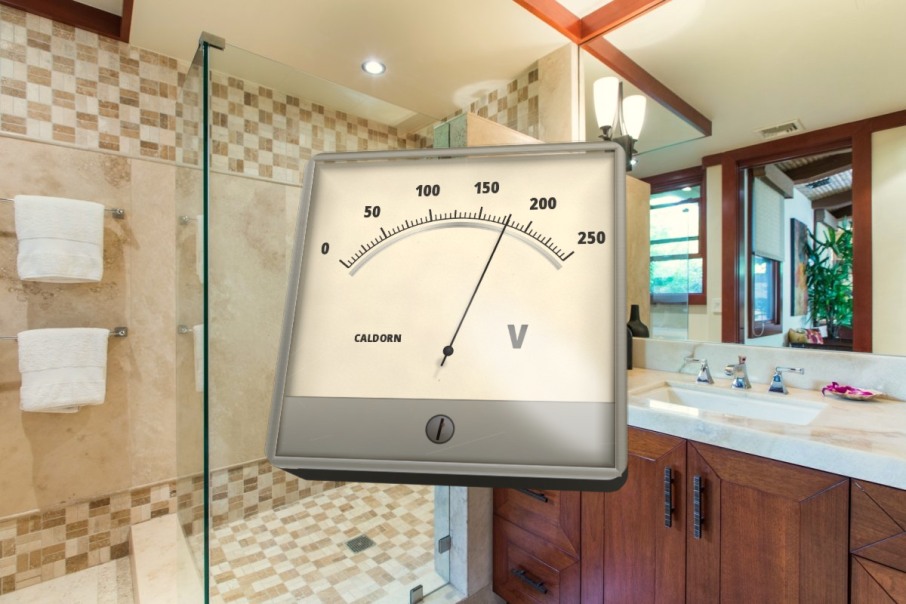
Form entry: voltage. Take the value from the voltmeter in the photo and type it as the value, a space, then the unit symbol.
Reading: 180 V
